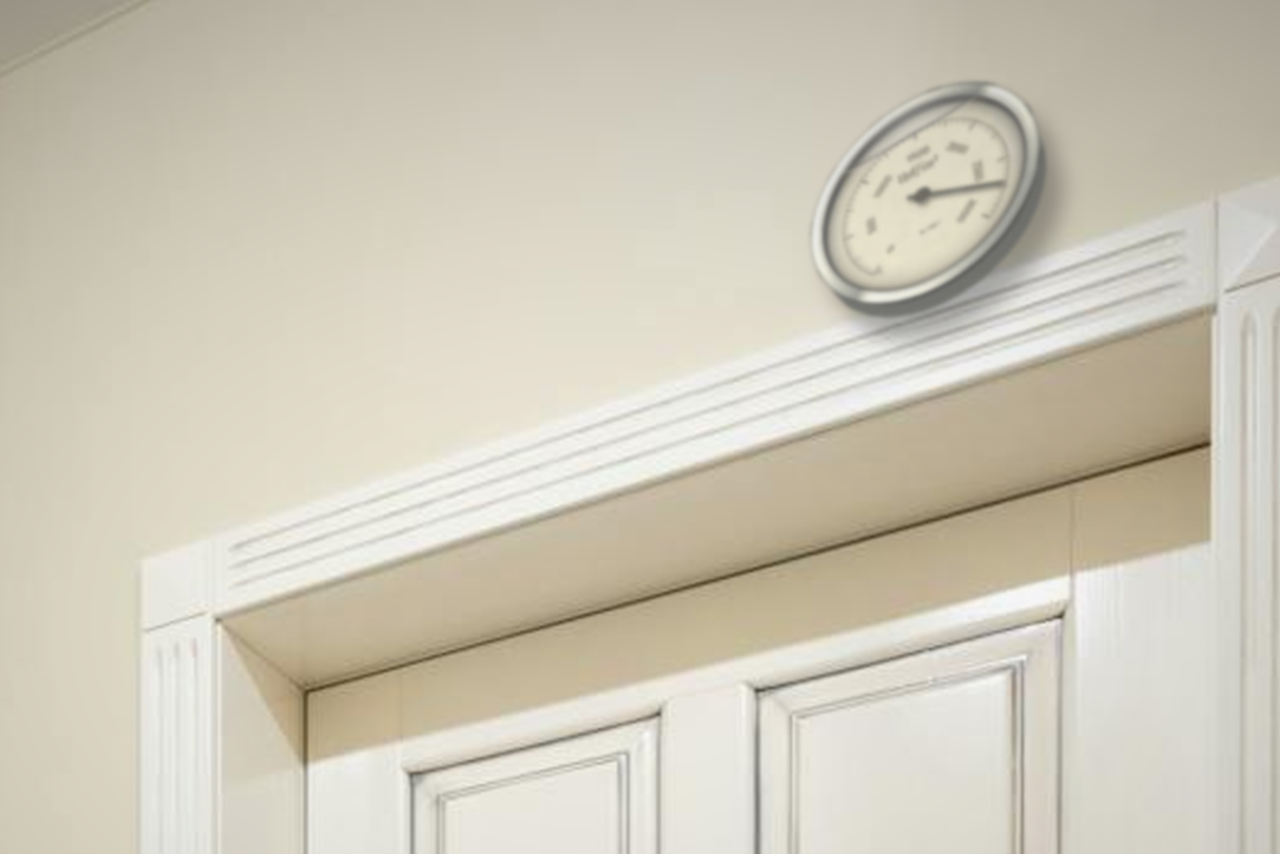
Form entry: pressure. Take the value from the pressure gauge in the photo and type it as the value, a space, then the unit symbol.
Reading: 2750 psi
